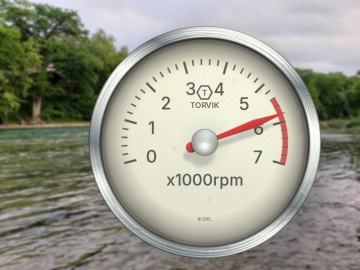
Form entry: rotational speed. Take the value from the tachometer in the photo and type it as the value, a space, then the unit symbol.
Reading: 5800 rpm
